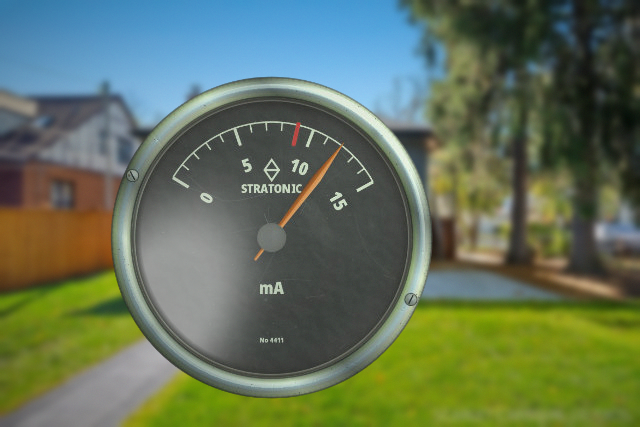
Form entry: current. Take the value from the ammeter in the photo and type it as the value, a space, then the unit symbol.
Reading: 12 mA
